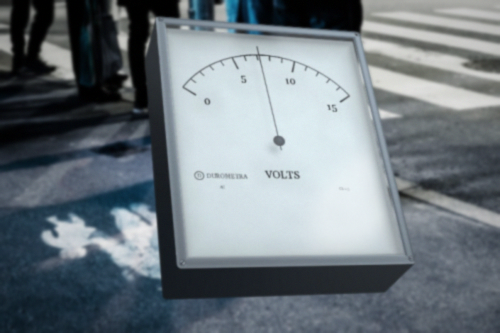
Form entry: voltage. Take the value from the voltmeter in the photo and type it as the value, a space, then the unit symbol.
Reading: 7 V
